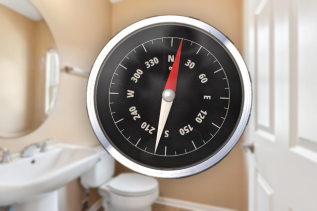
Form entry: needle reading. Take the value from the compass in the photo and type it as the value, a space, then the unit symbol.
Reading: 10 °
